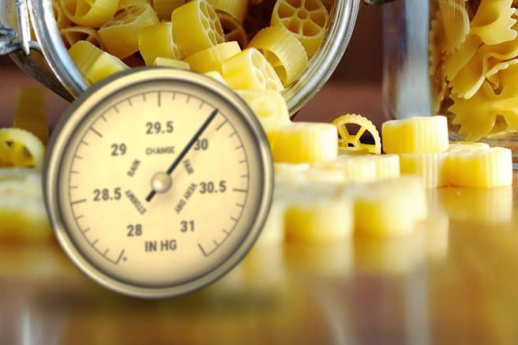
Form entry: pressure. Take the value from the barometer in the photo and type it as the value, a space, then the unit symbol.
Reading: 29.9 inHg
